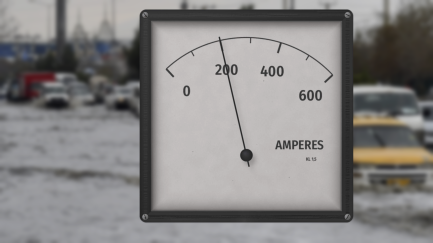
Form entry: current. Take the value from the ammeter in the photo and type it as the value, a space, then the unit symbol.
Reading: 200 A
